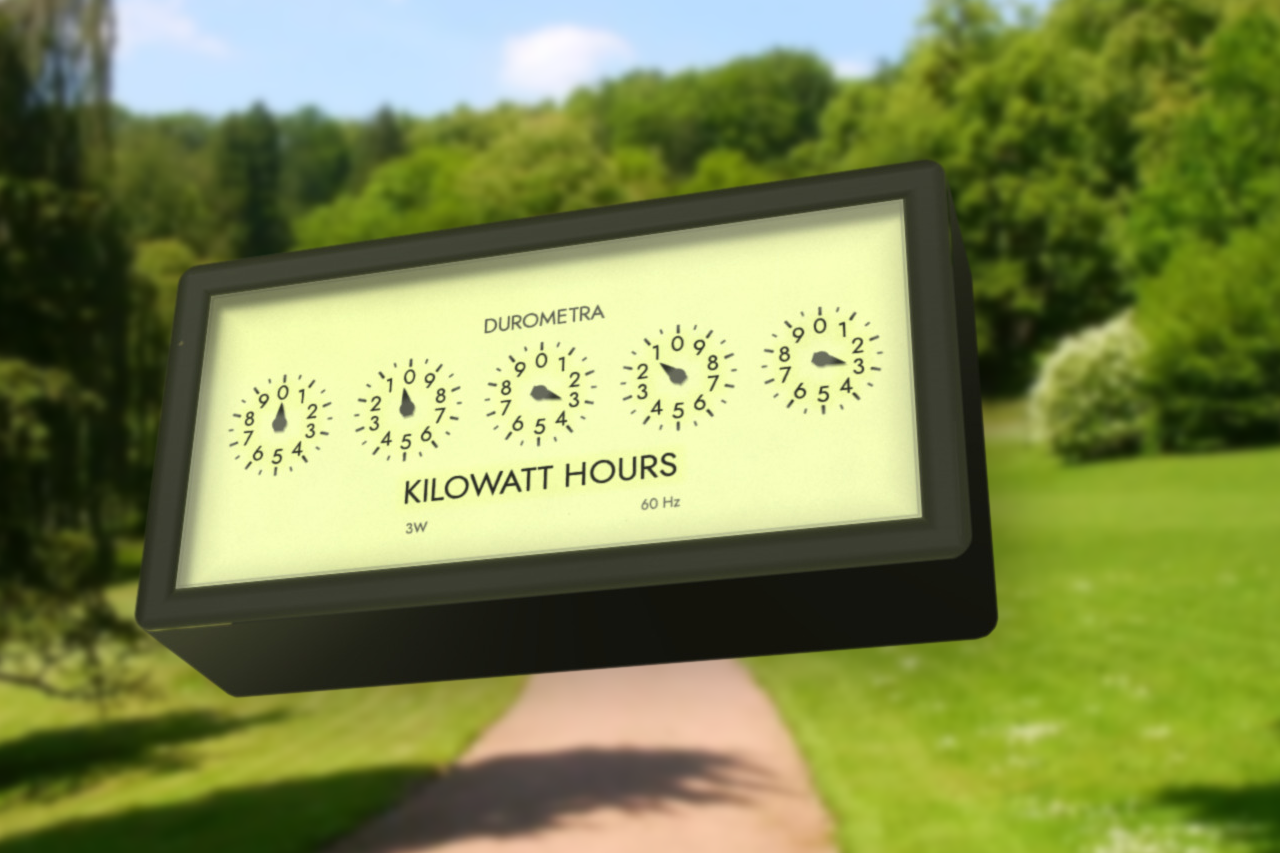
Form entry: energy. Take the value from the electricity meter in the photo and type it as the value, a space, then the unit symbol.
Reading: 313 kWh
